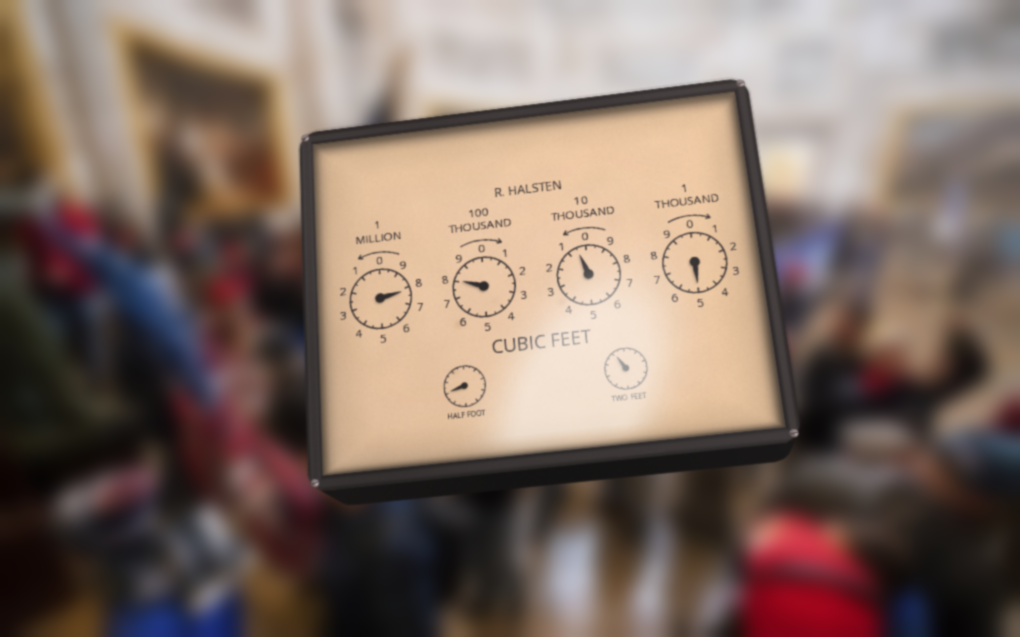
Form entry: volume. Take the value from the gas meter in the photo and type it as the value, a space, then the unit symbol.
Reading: 780500 ft³
